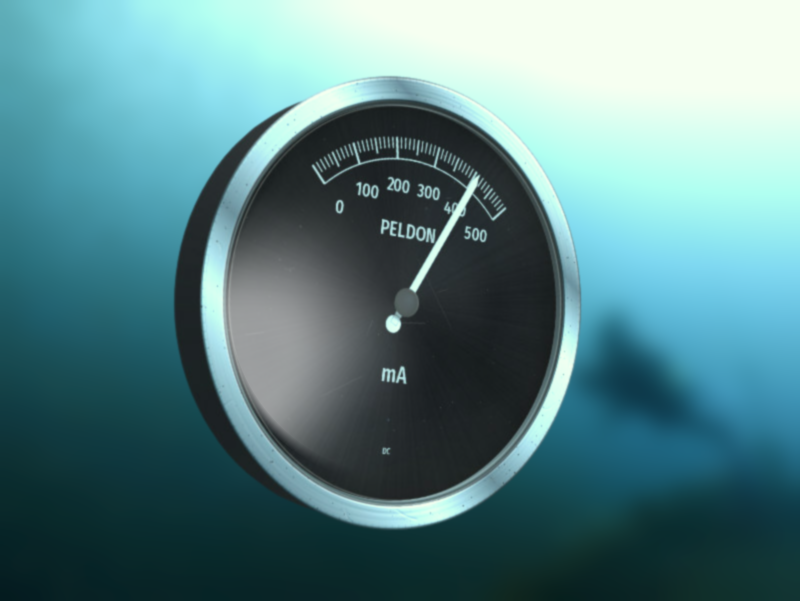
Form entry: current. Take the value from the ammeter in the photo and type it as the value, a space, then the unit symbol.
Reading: 400 mA
